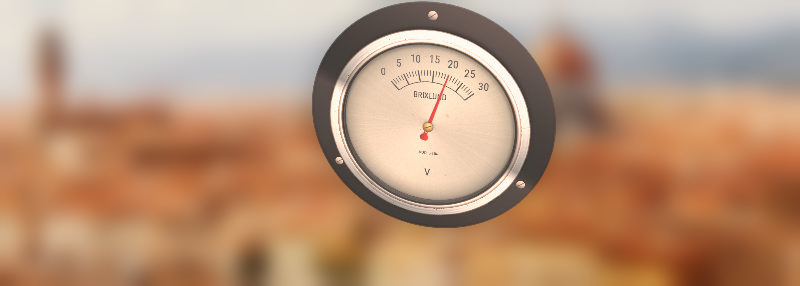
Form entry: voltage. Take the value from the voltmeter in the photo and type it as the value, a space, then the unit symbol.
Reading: 20 V
